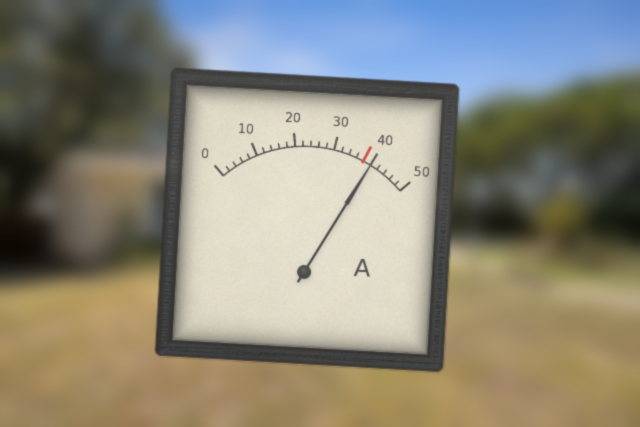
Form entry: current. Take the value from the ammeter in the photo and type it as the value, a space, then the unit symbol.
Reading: 40 A
